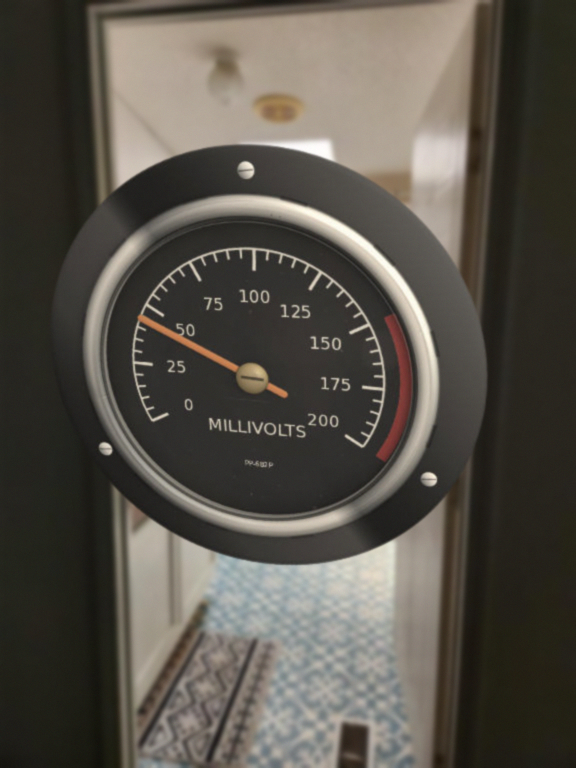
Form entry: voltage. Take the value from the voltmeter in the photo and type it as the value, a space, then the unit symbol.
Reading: 45 mV
